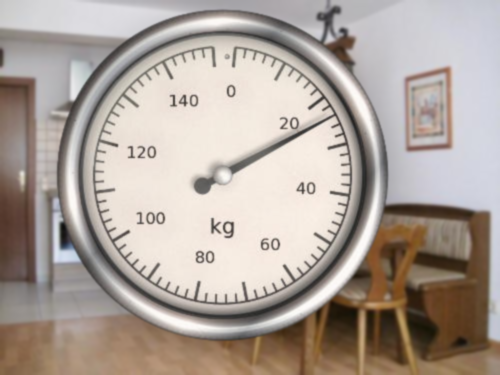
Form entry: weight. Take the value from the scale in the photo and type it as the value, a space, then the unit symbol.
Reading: 24 kg
